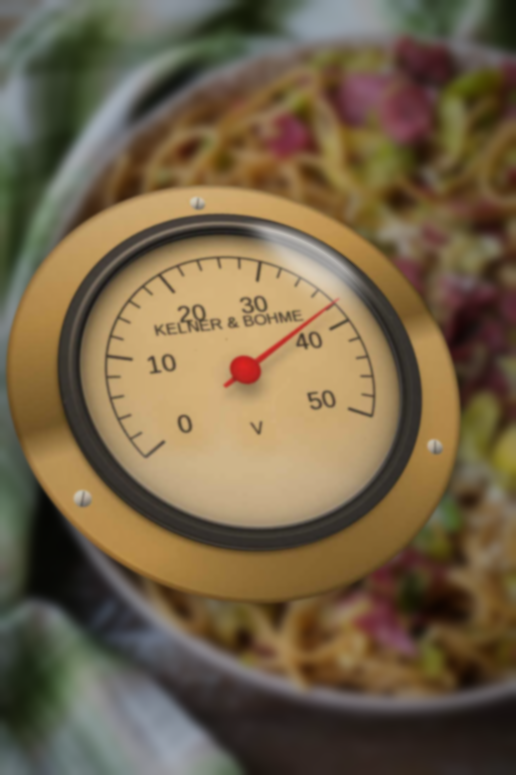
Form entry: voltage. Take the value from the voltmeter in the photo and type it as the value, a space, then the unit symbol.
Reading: 38 V
